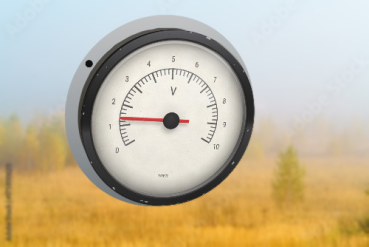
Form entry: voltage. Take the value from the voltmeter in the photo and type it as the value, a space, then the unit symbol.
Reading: 1.4 V
